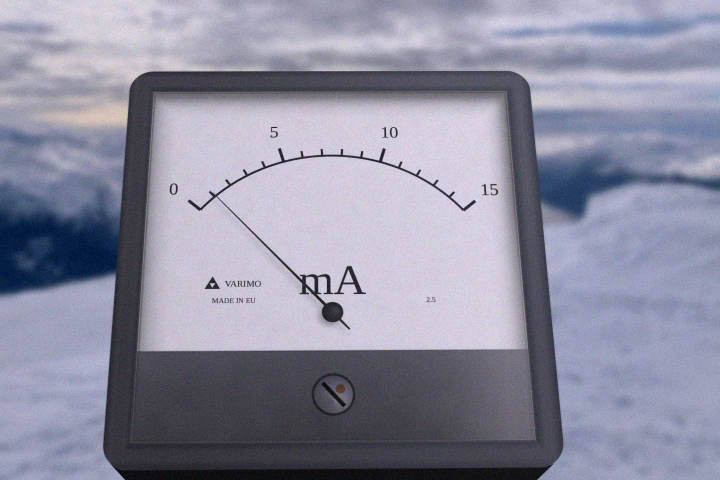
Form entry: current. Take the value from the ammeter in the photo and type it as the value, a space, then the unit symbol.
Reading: 1 mA
